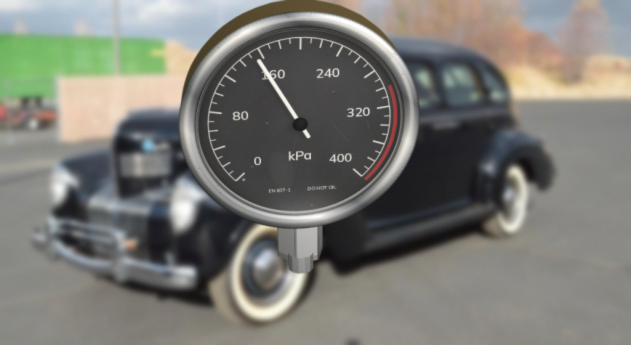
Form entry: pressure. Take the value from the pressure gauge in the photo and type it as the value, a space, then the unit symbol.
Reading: 155 kPa
